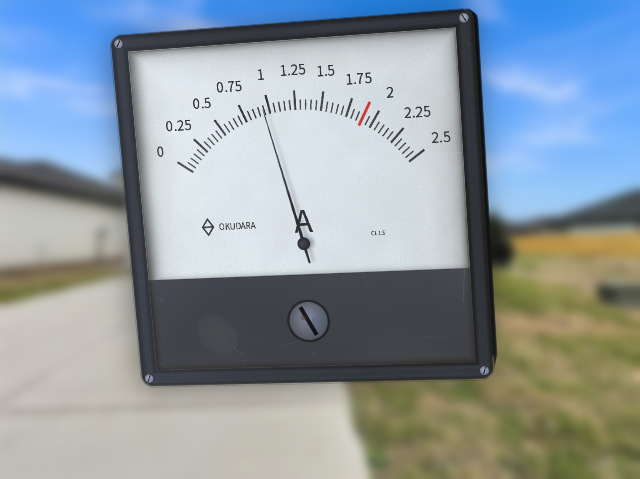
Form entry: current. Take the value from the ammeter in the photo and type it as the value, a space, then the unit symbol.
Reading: 0.95 A
